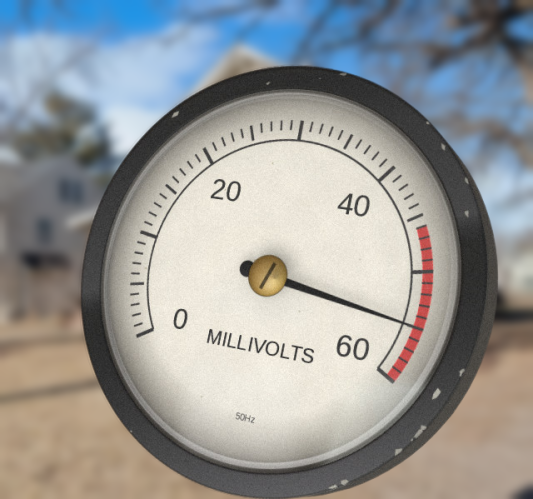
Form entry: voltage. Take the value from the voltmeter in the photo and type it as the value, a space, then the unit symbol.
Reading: 55 mV
